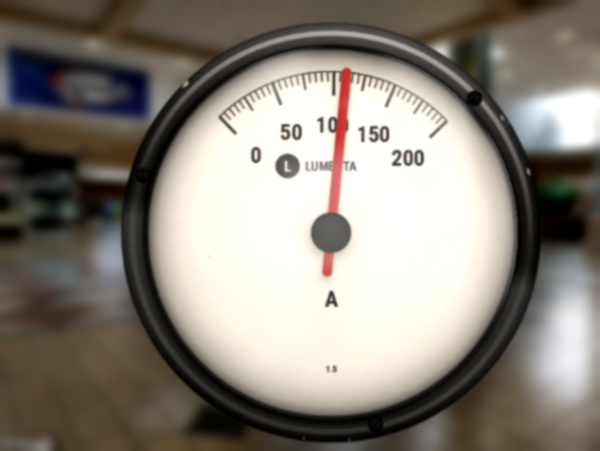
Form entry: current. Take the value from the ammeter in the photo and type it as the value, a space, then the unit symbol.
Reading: 110 A
